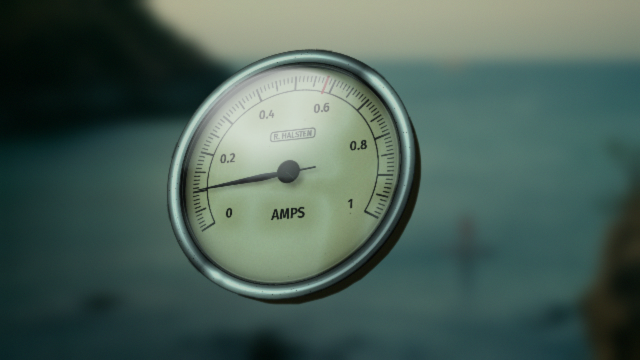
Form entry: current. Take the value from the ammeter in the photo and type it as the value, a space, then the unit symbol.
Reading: 0.1 A
